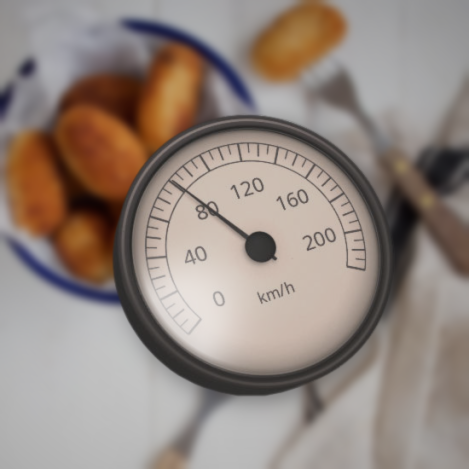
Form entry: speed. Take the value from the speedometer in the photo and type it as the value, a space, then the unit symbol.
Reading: 80 km/h
